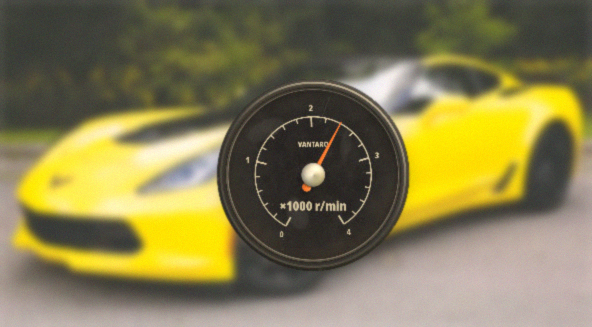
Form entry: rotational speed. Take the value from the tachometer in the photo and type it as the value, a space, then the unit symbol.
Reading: 2400 rpm
